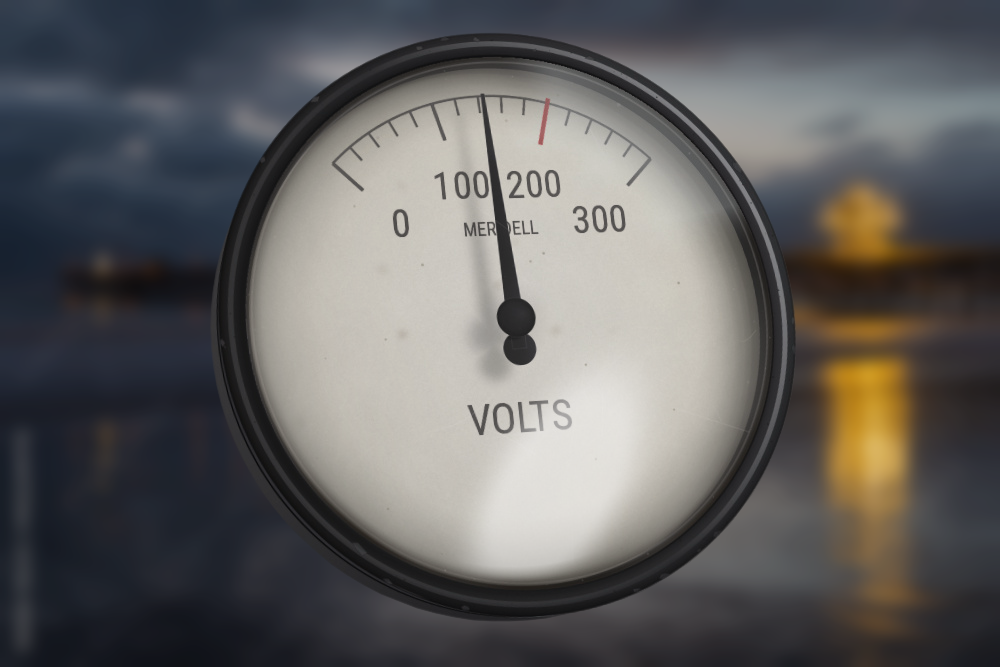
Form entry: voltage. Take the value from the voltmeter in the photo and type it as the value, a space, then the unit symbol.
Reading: 140 V
